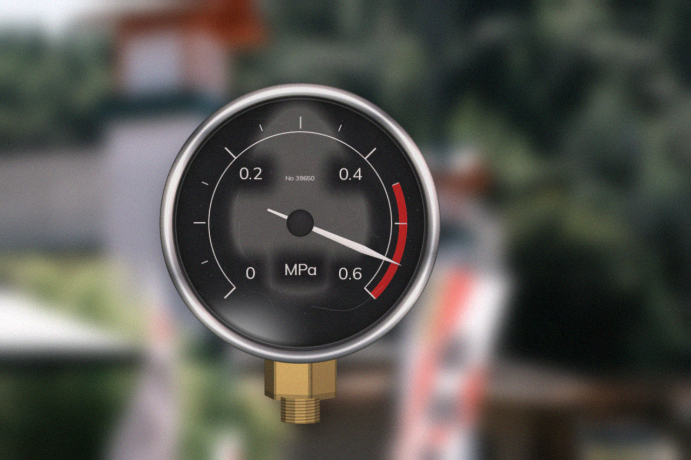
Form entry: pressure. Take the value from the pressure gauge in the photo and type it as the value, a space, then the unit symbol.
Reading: 0.55 MPa
